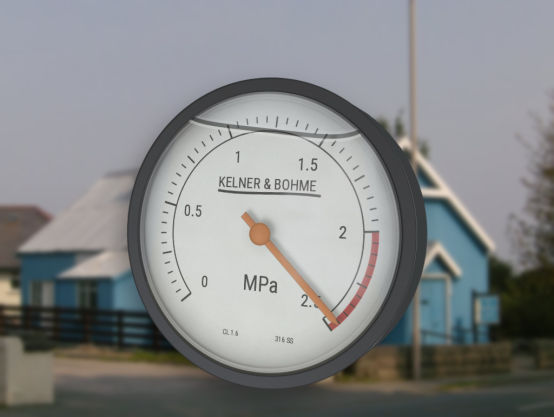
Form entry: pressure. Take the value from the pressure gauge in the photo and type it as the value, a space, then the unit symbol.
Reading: 2.45 MPa
